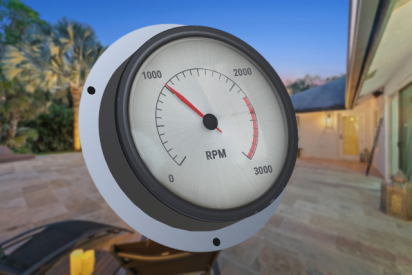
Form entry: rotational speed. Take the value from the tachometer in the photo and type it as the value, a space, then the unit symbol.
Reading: 1000 rpm
